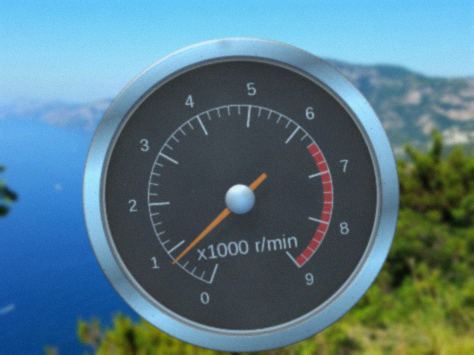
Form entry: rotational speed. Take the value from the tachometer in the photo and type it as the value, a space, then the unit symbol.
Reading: 800 rpm
